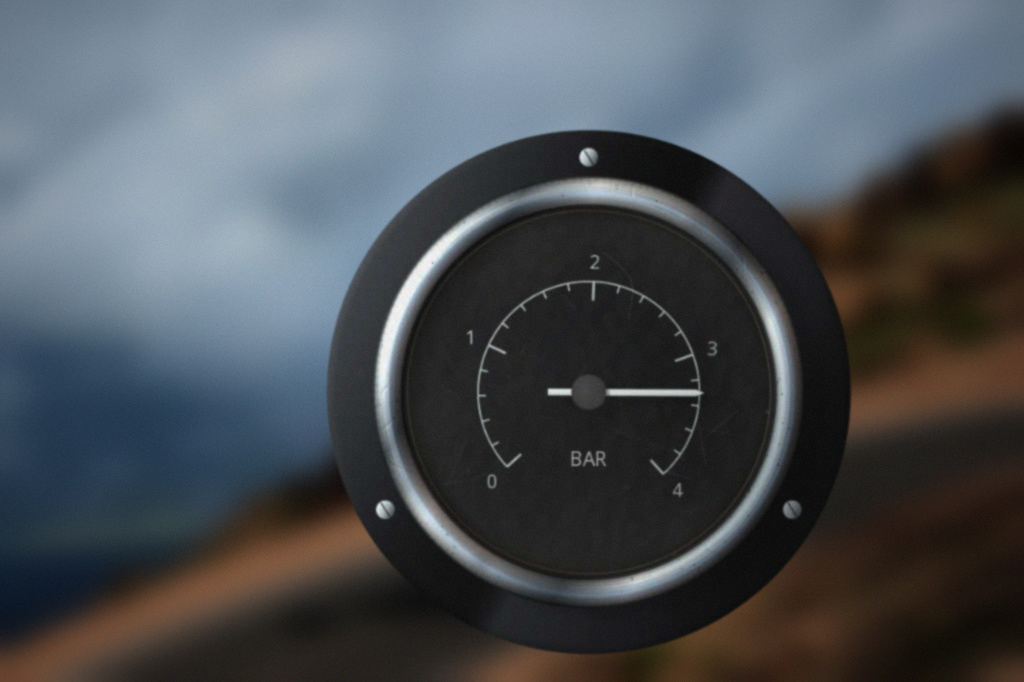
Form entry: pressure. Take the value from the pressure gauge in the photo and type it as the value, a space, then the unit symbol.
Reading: 3.3 bar
